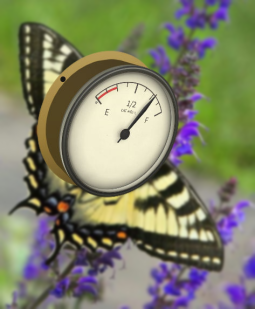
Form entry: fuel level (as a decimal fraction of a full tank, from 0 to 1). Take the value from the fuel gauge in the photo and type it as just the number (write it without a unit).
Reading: 0.75
